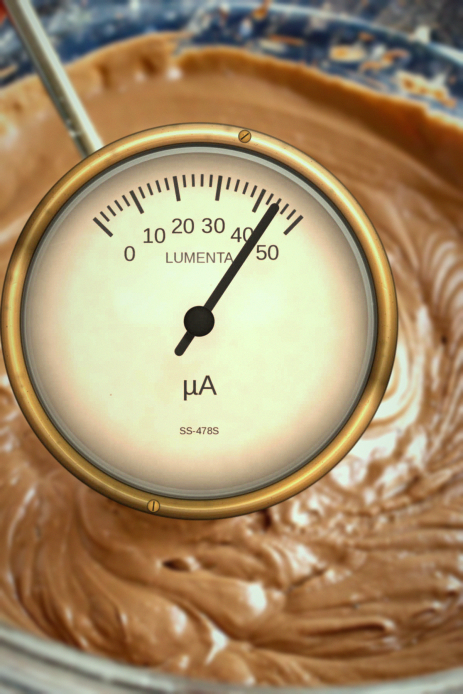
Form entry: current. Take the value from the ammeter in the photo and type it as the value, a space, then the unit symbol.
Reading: 44 µA
